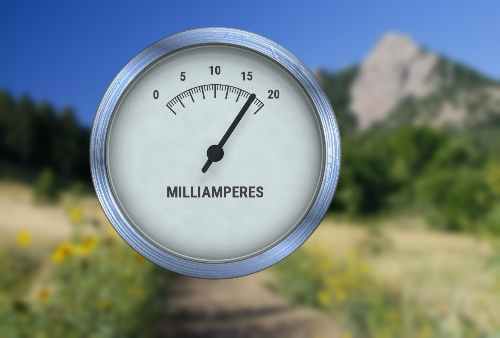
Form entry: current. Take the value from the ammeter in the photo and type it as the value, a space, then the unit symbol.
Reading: 17.5 mA
